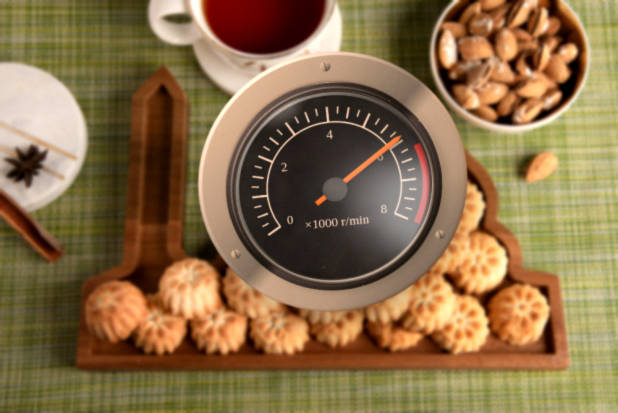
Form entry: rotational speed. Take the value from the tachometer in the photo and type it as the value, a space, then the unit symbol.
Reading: 5875 rpm
